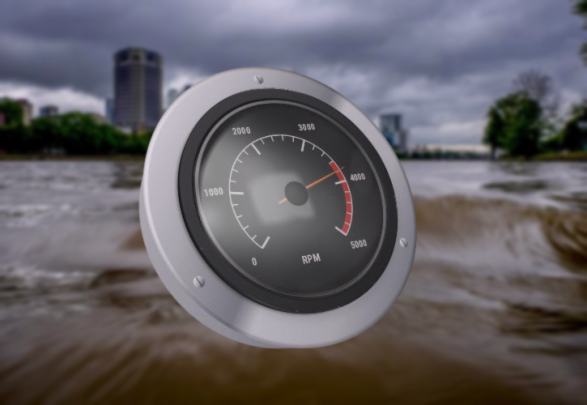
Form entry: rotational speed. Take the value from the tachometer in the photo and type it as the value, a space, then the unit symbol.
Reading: 3800 rpm
